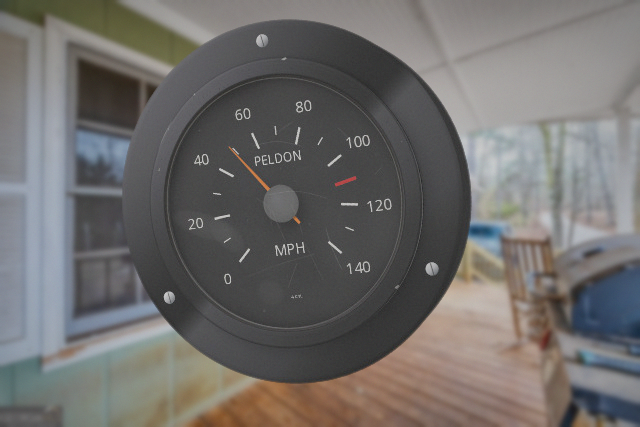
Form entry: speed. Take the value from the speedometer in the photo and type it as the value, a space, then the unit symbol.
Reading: 50 mph
